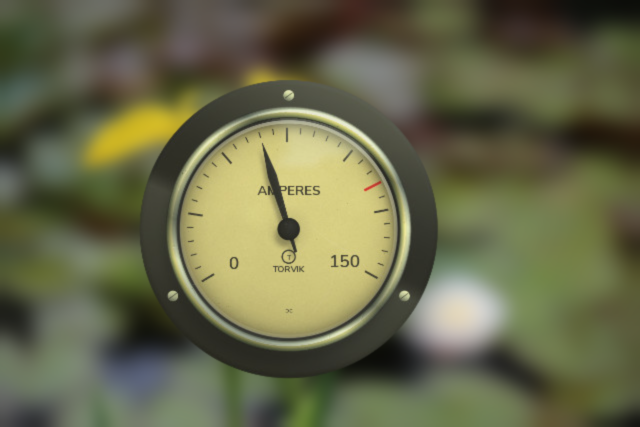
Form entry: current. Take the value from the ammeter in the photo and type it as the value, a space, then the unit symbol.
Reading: 65 A
